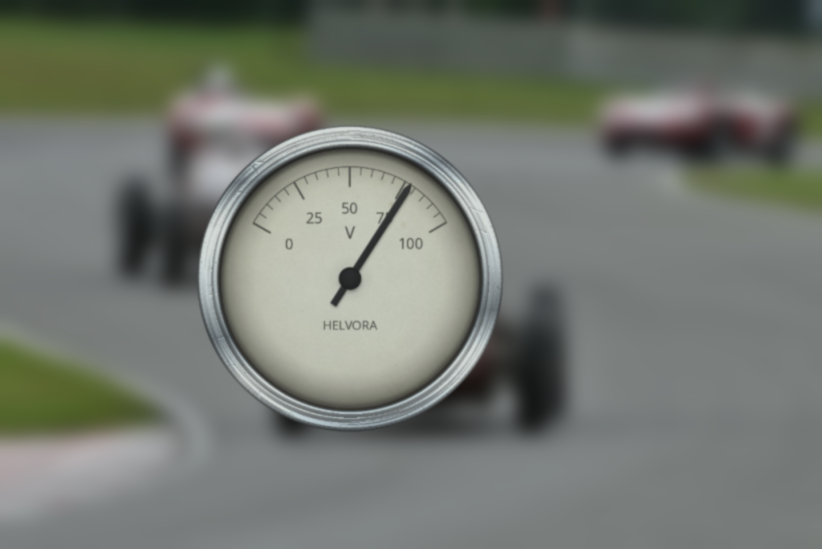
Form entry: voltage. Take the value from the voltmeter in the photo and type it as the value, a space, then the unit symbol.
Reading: 77.5 V
